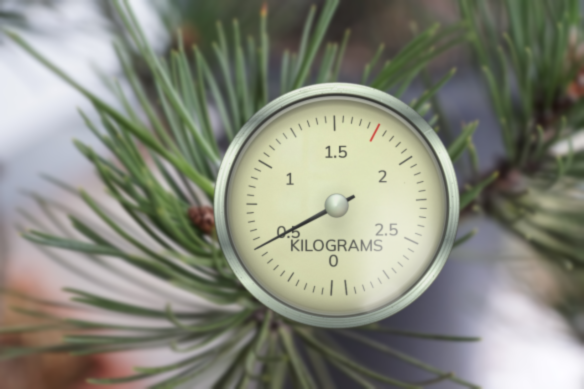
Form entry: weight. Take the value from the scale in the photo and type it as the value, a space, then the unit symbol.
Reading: 0.5 kg
